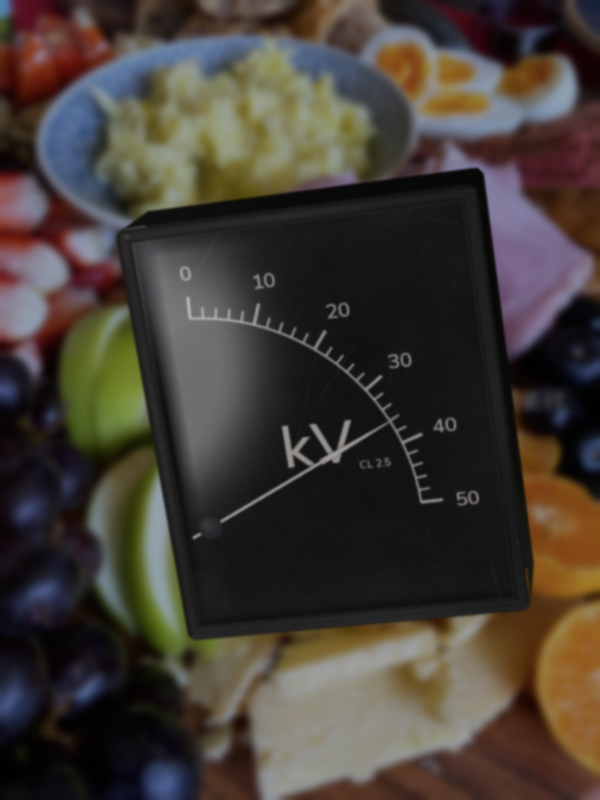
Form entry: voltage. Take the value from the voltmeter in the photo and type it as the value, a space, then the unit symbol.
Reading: 36 kV
